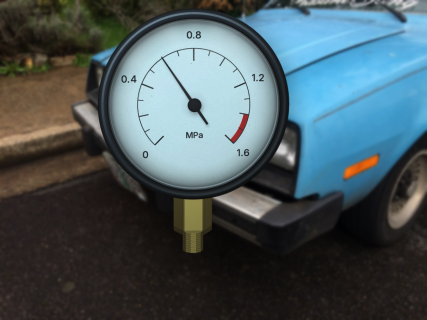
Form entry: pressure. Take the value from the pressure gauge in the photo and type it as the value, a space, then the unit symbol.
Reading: 0.6 MPa
